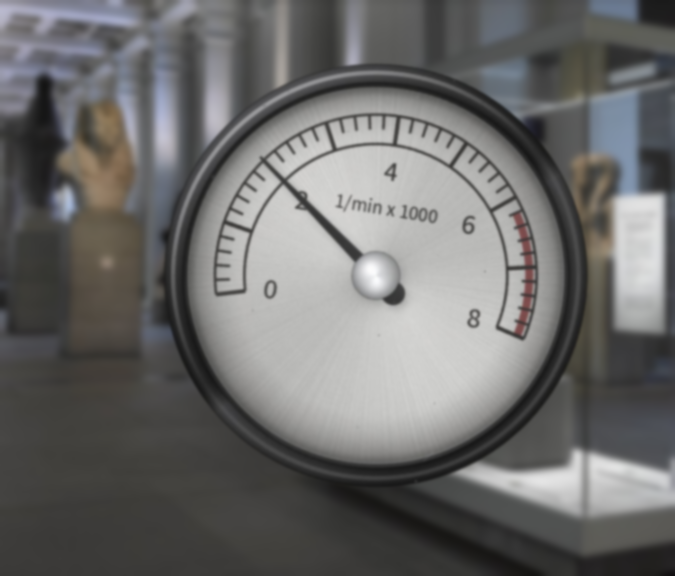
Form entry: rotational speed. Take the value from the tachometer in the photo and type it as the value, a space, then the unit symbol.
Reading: 2000 rpm
